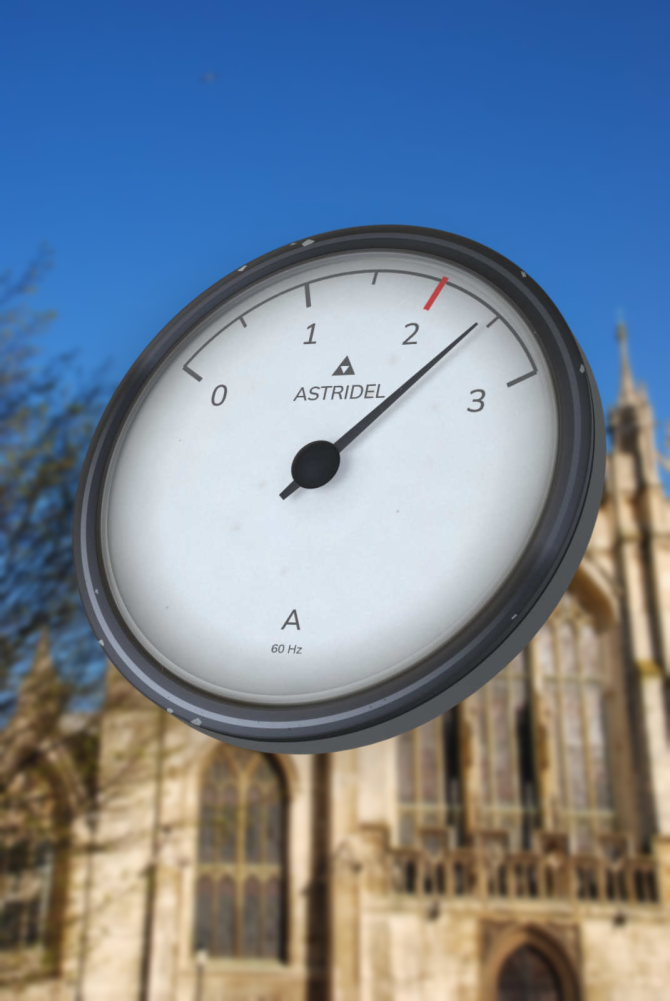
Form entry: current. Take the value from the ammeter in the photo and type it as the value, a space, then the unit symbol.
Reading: 2.5 A
